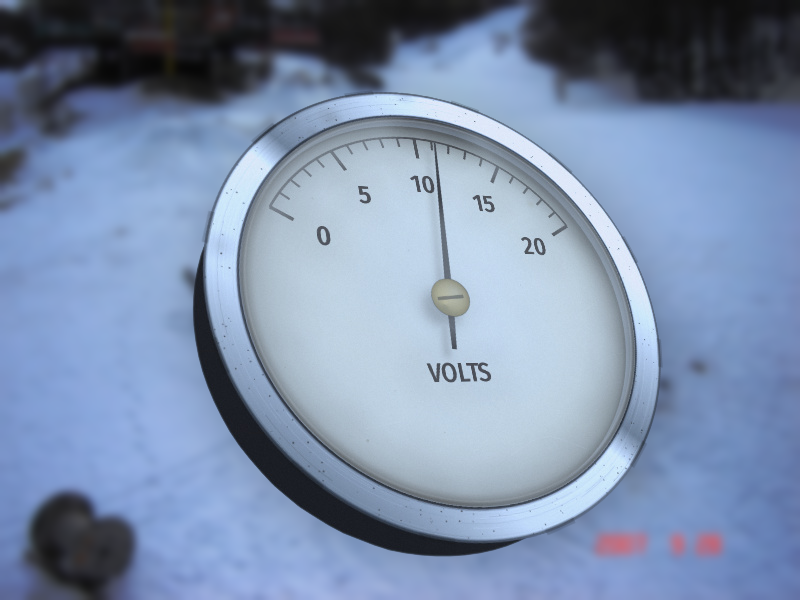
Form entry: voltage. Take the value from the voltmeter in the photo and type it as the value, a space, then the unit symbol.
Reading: 11 V
